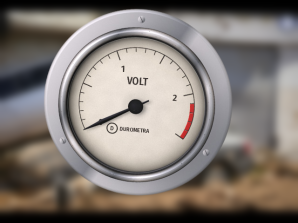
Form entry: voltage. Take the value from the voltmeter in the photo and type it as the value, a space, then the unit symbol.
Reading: 0 V
